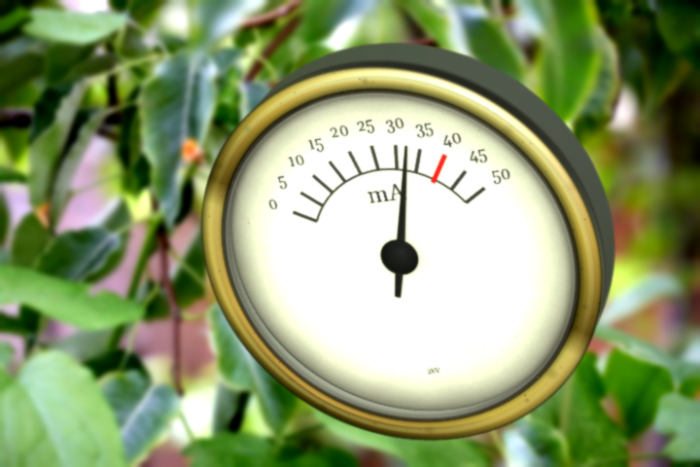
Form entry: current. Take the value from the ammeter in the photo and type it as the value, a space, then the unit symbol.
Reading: 32.5 mA
